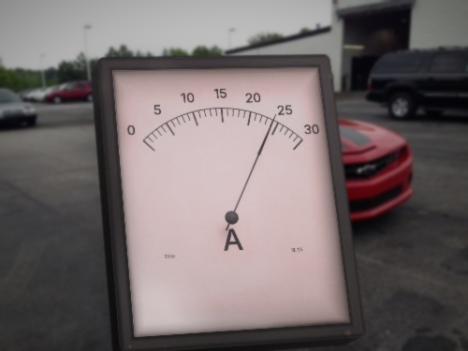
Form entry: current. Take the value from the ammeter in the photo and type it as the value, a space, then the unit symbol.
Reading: 24 A
